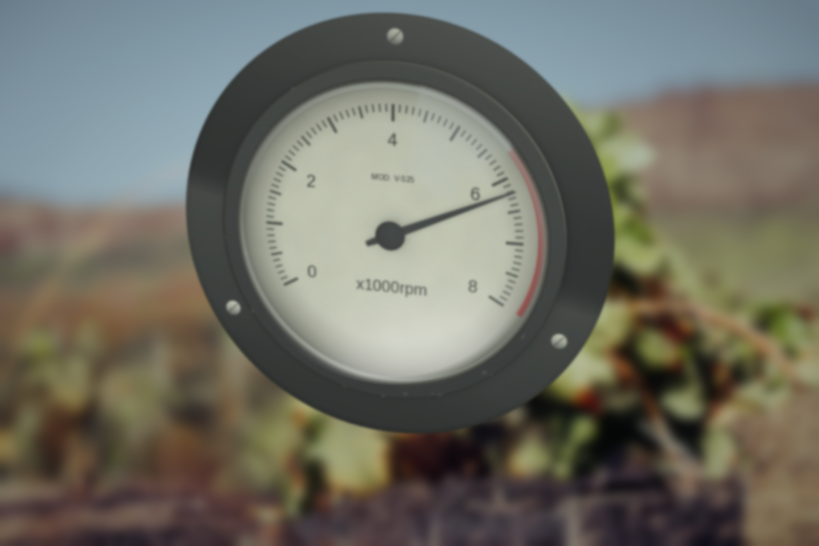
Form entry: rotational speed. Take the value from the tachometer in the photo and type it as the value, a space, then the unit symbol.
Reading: 6200 rpm
